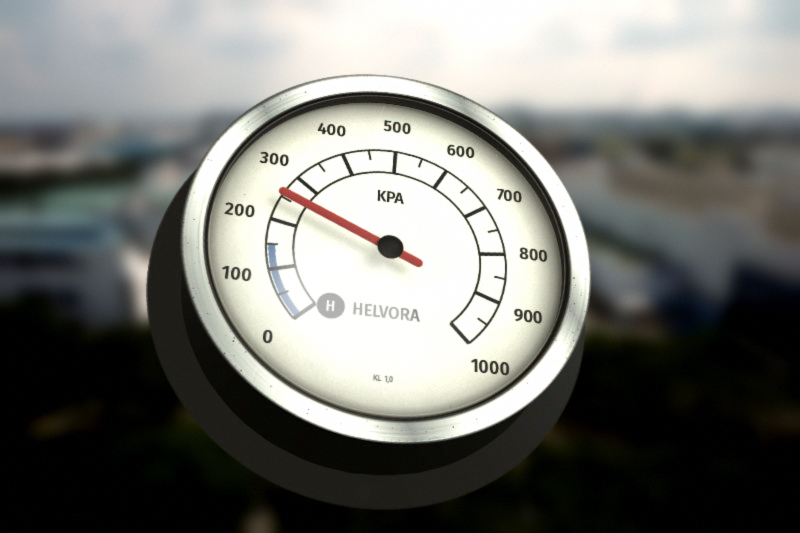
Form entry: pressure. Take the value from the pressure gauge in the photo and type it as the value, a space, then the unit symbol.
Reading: 250 kPa
